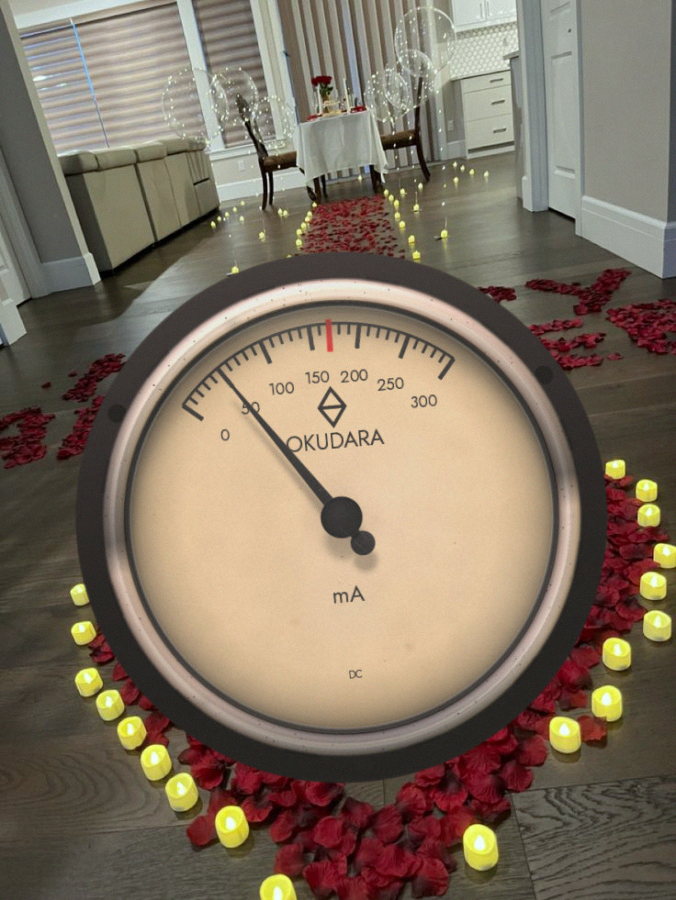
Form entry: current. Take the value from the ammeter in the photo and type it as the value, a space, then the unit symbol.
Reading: 50 mA
